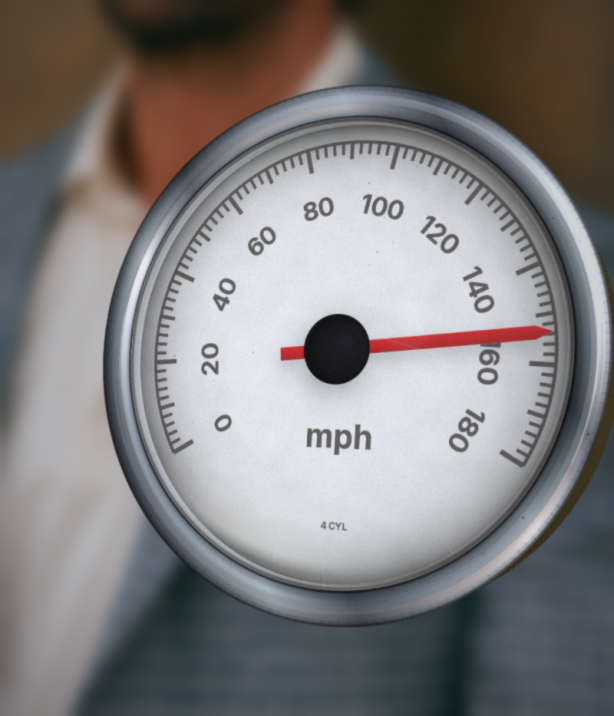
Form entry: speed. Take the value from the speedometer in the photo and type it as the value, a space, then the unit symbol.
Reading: 154 mph
